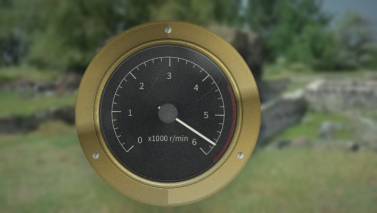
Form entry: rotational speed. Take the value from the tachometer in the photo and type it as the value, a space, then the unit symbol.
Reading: 5700 rpm
